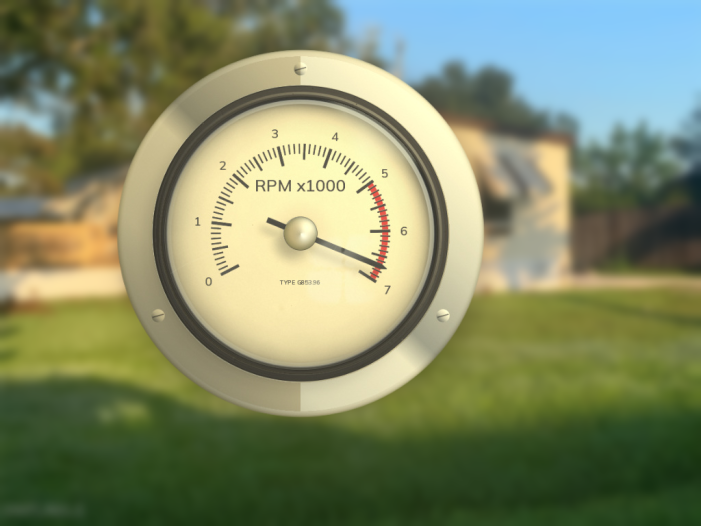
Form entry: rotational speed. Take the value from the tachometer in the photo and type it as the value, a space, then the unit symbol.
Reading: 6700 rpm
